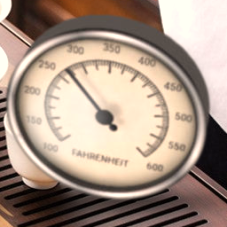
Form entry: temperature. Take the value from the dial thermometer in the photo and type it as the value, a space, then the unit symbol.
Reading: 275 °F
